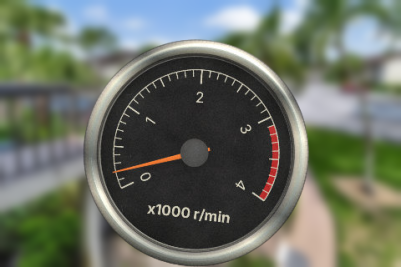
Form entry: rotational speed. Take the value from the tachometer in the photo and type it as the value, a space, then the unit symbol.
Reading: 200 rpm
